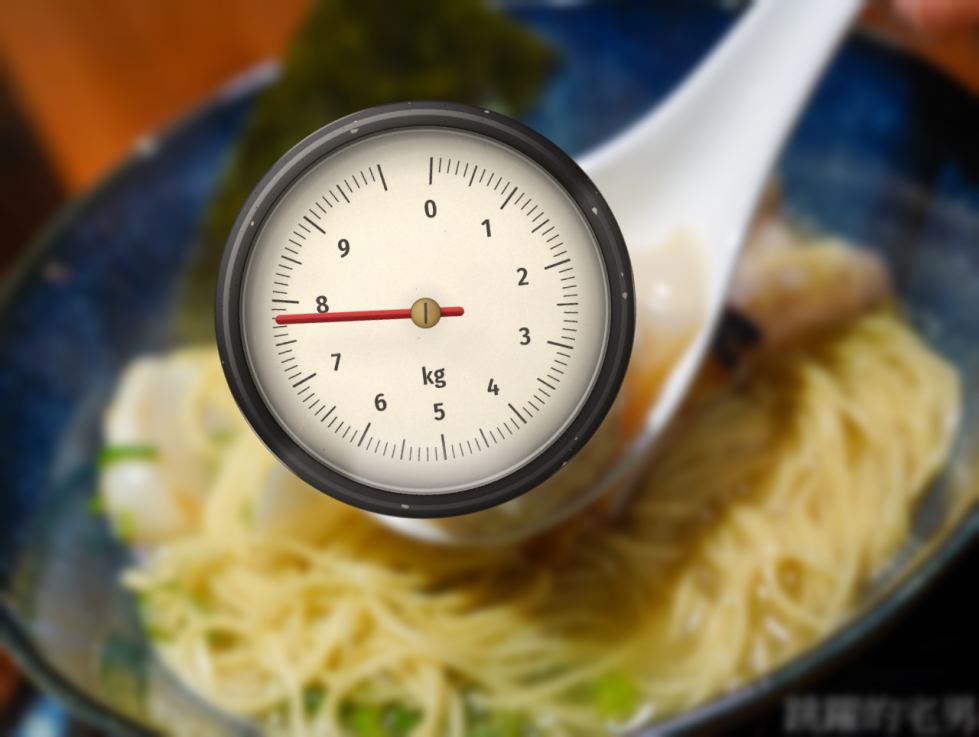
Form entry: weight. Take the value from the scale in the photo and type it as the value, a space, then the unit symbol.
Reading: 7.8 kg
